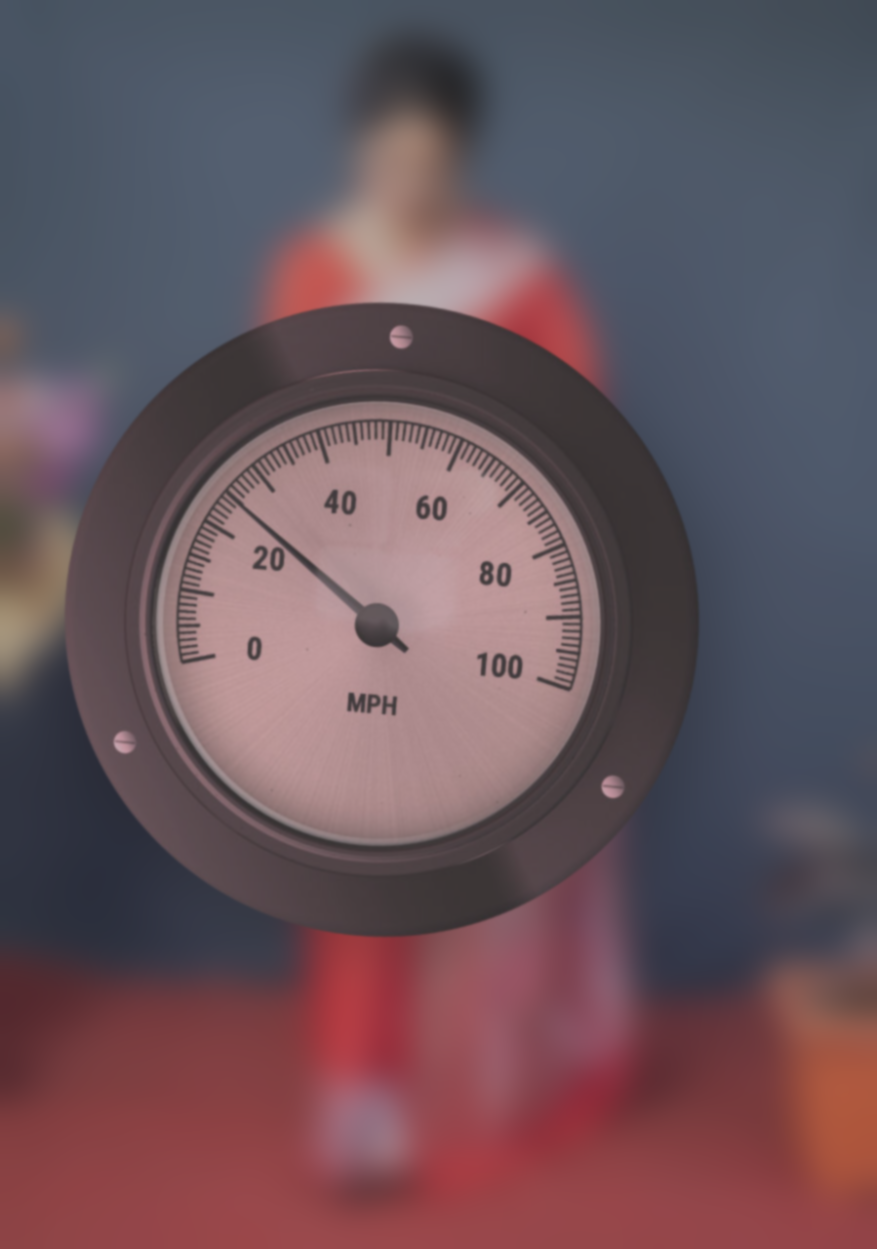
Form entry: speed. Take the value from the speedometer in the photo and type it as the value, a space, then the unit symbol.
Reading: 25 mph
